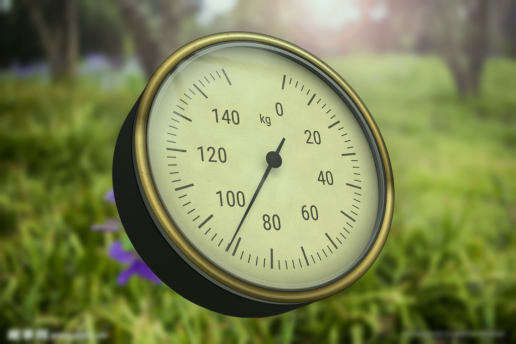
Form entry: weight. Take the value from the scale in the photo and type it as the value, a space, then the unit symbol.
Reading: 92 kg
